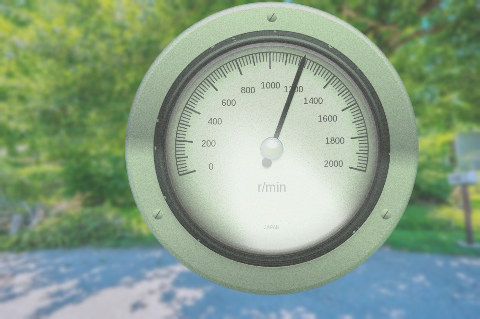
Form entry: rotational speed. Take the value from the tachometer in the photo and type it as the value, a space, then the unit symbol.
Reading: 1200 rpm
